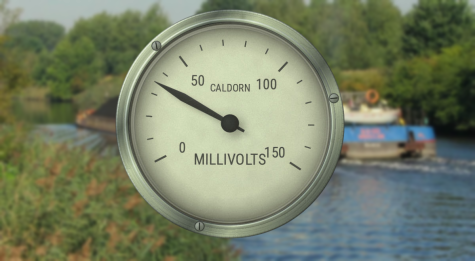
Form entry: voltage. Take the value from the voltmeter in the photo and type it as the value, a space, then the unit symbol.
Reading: 35 mV
